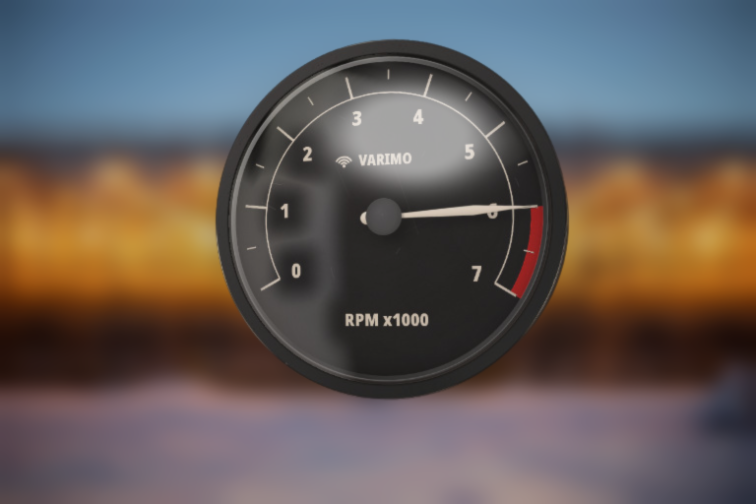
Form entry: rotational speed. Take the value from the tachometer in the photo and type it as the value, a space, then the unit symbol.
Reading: 6000 rpm
